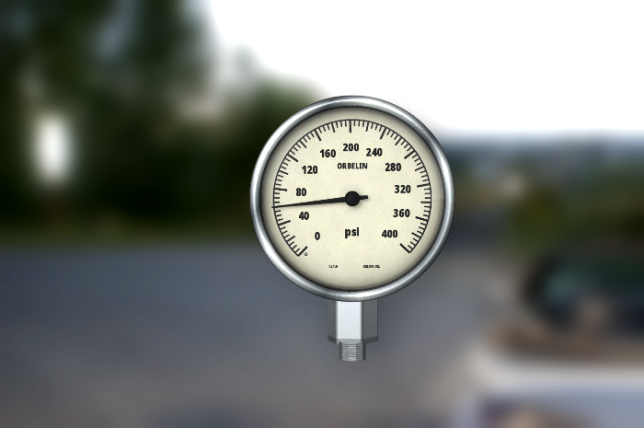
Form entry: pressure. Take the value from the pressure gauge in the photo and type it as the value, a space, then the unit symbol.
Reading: 60 psi
